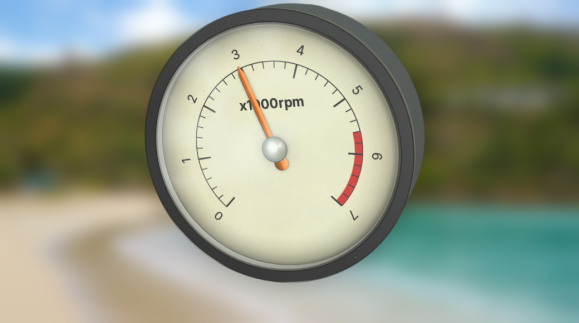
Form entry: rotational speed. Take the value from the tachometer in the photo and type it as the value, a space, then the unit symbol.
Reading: 3000 rpm
